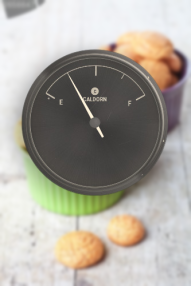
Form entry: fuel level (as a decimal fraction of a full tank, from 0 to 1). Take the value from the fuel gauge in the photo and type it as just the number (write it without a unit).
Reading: 0.25
